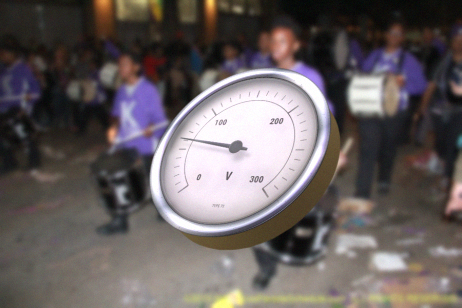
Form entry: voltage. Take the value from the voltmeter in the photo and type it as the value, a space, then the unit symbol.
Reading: 60 V
